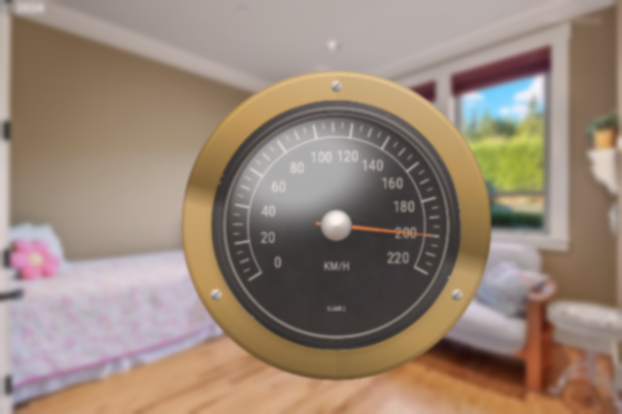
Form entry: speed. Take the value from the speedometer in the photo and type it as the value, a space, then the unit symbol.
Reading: 200 km/h
